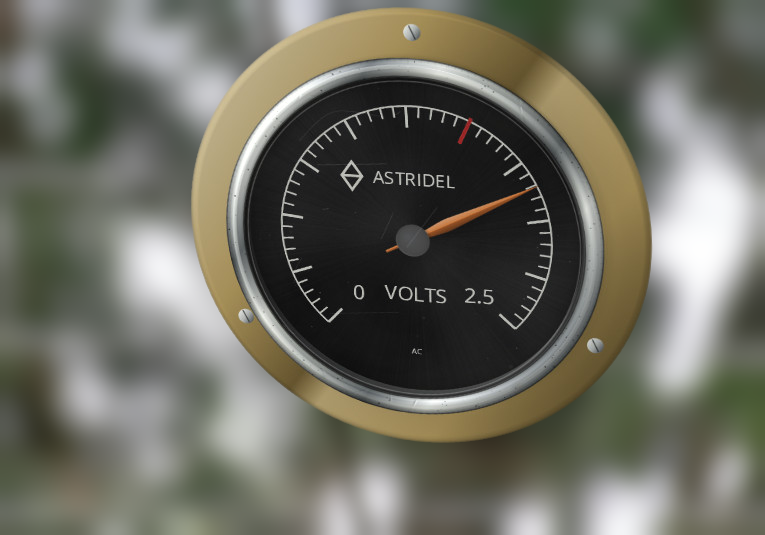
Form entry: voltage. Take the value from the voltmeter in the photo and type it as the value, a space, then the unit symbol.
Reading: 1.85 V
